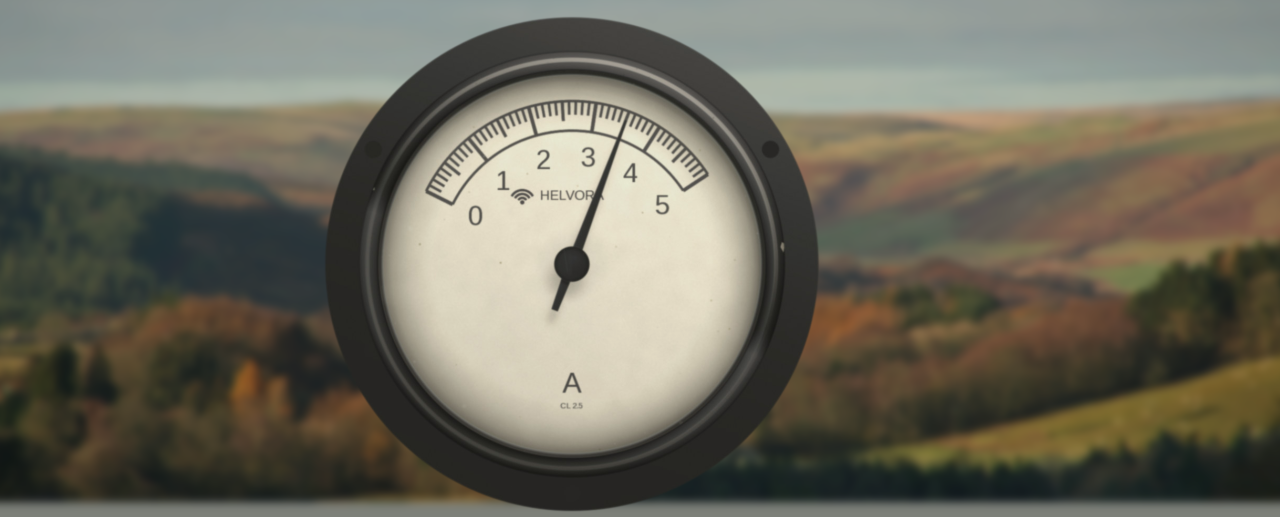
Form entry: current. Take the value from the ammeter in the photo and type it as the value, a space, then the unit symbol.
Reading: 3.5 A
